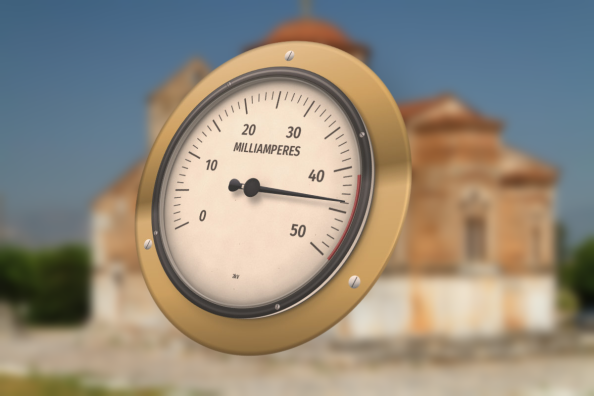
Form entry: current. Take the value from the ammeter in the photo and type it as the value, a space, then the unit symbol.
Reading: 44 mA
